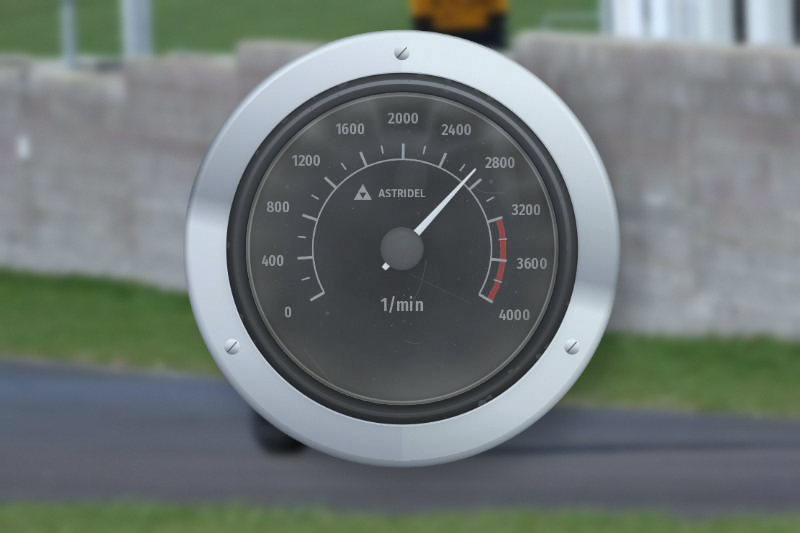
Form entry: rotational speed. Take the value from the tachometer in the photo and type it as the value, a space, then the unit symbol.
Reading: 2700 rpm
